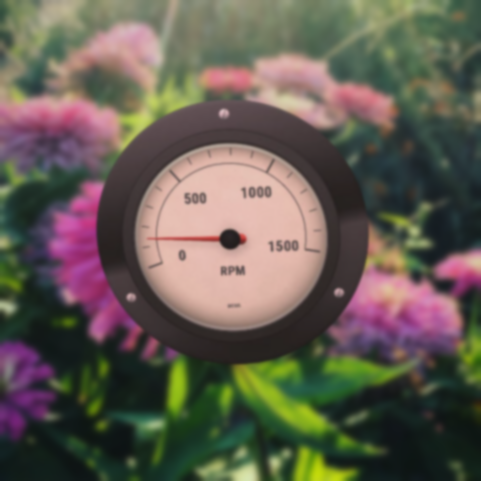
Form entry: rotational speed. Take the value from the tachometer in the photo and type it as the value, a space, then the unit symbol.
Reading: 150 rpm
